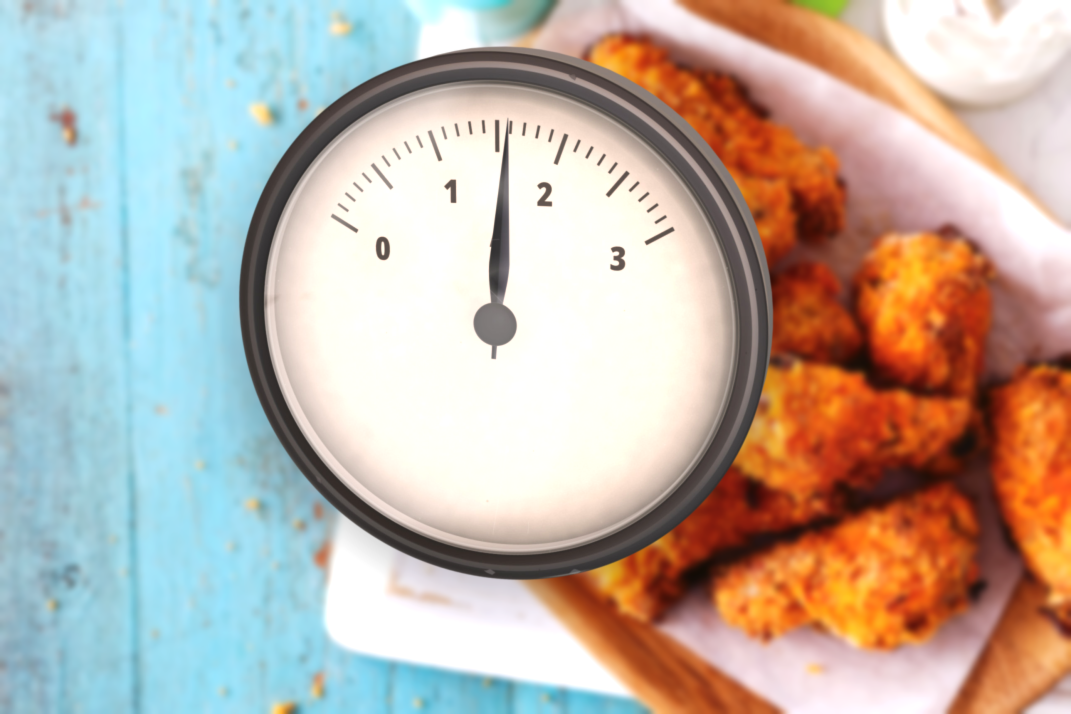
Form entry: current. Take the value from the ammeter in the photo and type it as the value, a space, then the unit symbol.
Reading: 1.6 A
